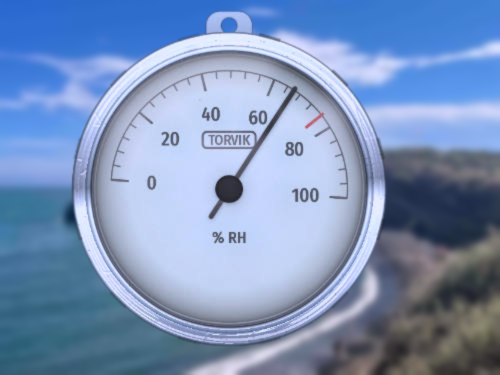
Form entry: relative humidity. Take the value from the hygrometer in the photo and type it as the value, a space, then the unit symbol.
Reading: 66 %
